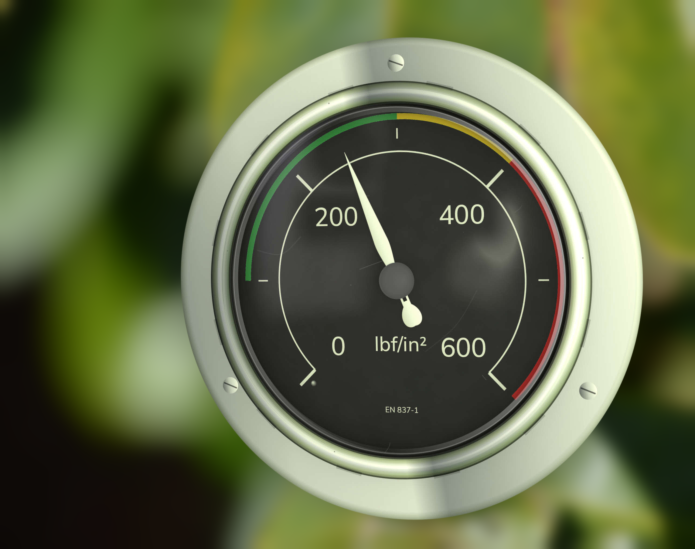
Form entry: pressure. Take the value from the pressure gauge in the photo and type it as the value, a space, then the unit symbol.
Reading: 250 psi
